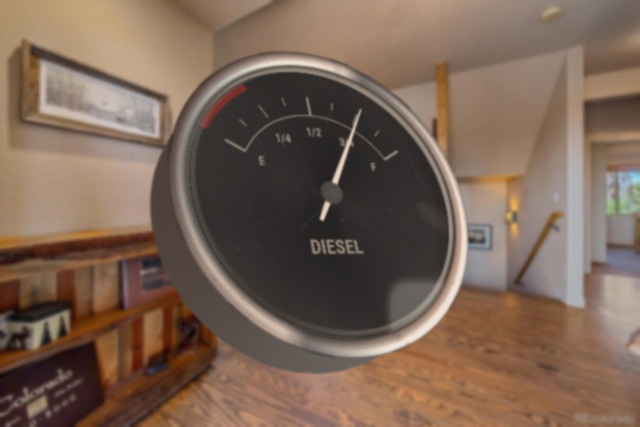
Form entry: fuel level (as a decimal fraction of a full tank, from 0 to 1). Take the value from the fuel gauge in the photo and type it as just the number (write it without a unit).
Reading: 0.75
